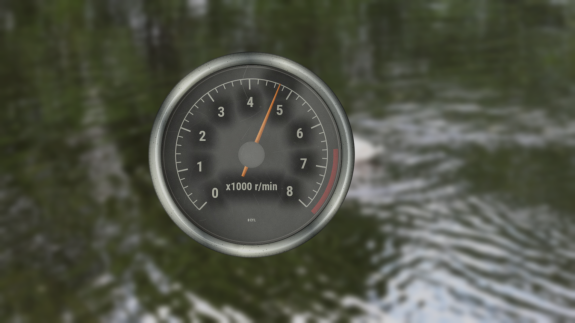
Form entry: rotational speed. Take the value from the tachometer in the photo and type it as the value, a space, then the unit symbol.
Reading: 4700 rpm
